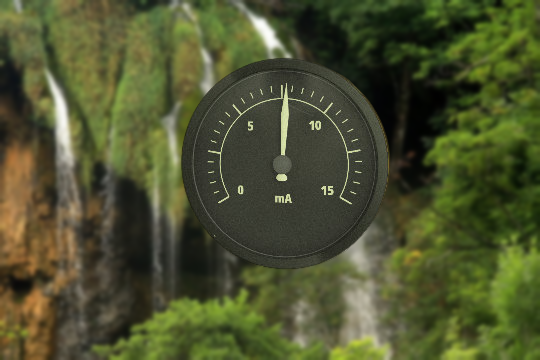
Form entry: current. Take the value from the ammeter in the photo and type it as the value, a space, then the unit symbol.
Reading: 7.75 mA
